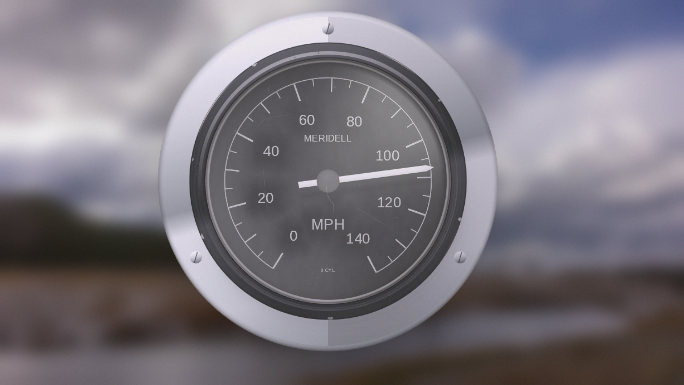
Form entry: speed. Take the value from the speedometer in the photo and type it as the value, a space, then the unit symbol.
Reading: 107.5 mph
